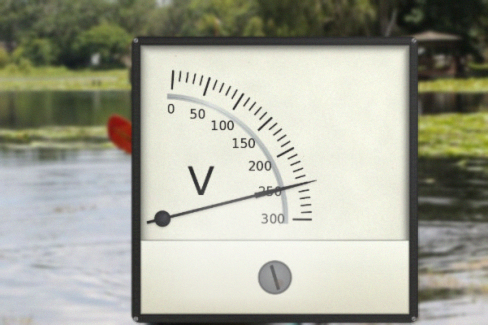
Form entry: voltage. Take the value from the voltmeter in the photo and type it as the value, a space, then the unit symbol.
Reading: 250 V
